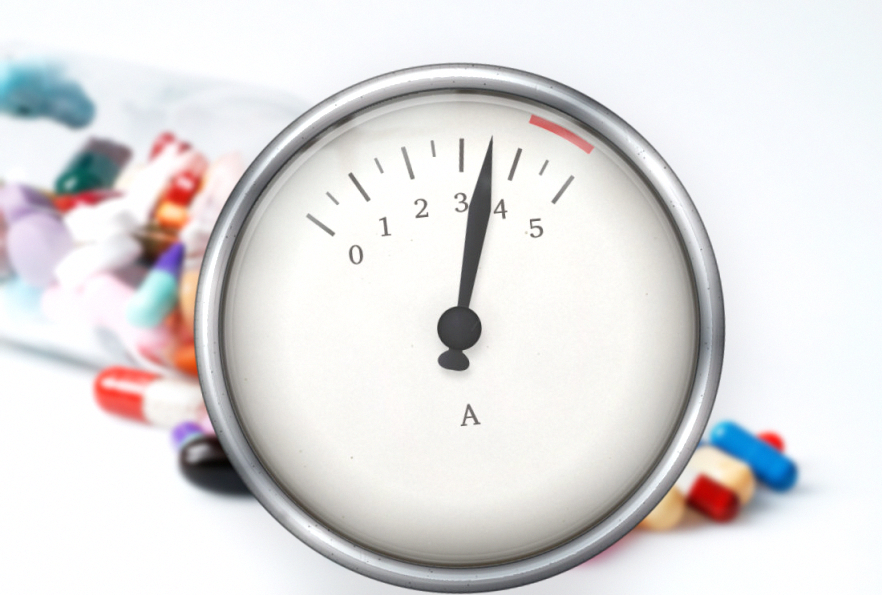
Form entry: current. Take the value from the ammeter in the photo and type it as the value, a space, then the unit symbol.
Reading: 3.5 A
